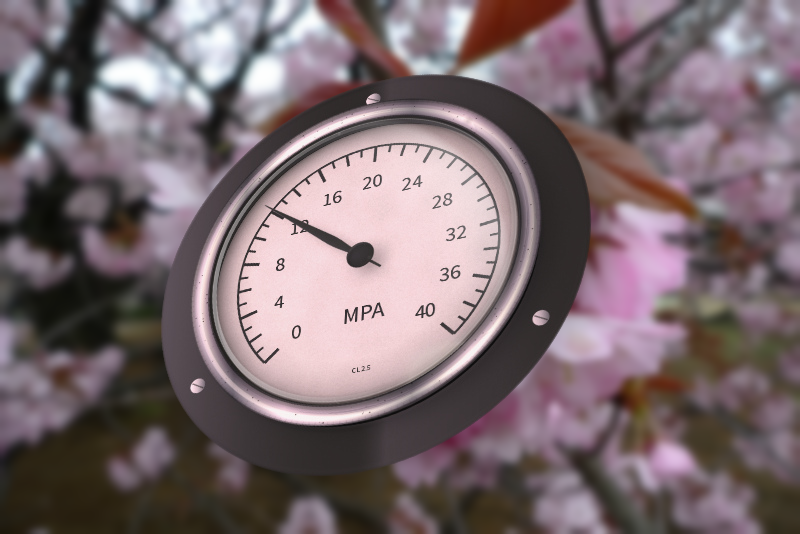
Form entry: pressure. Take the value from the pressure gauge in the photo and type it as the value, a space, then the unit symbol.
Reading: 12 MPa
